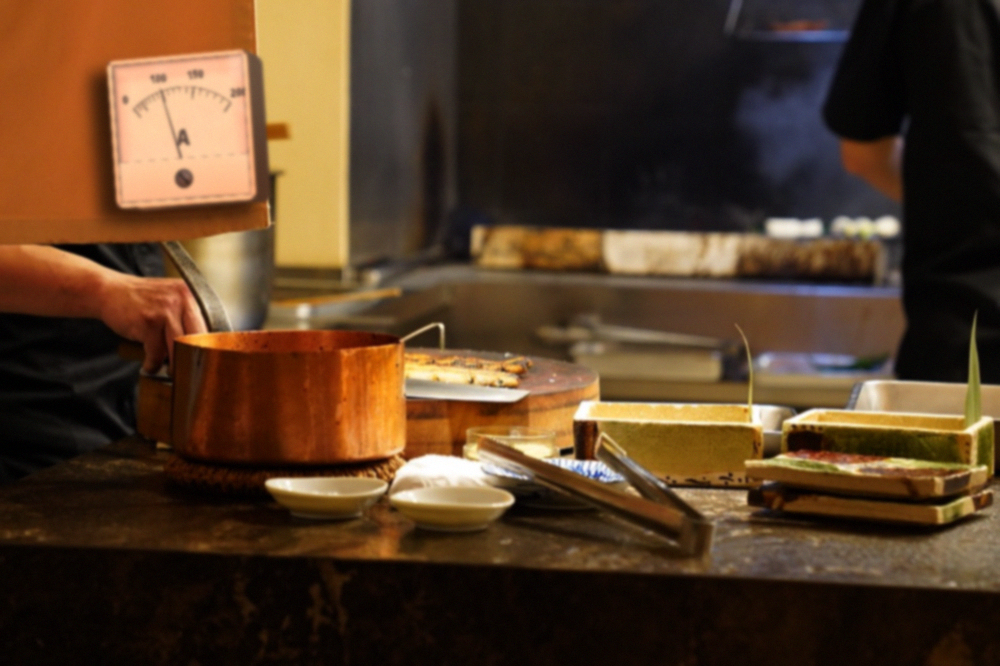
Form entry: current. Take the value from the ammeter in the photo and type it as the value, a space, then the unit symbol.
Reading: 100 A
